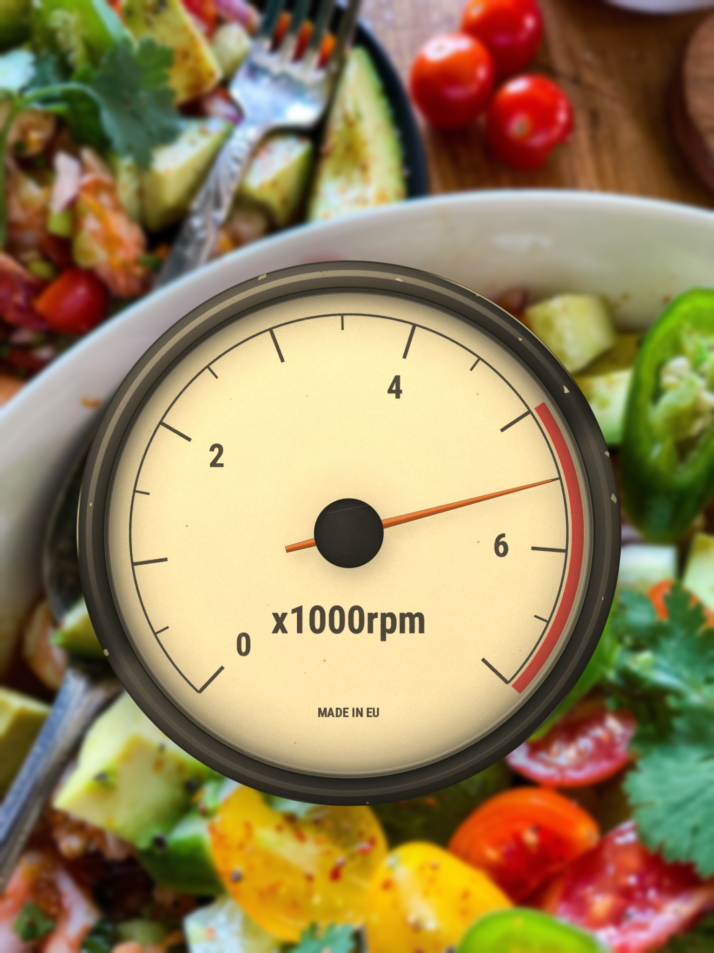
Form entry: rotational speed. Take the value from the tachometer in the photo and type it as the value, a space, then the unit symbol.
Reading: 5500 rpm
